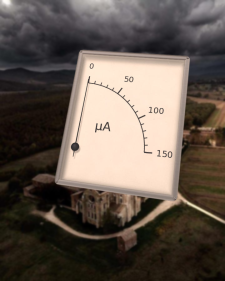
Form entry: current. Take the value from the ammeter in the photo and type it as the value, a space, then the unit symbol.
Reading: 0 µA
